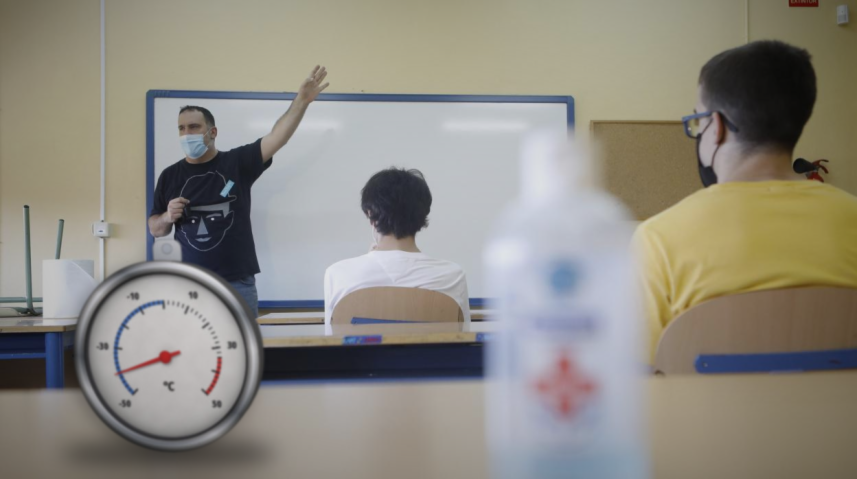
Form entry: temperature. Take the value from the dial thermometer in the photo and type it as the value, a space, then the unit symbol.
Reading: -40 °C
